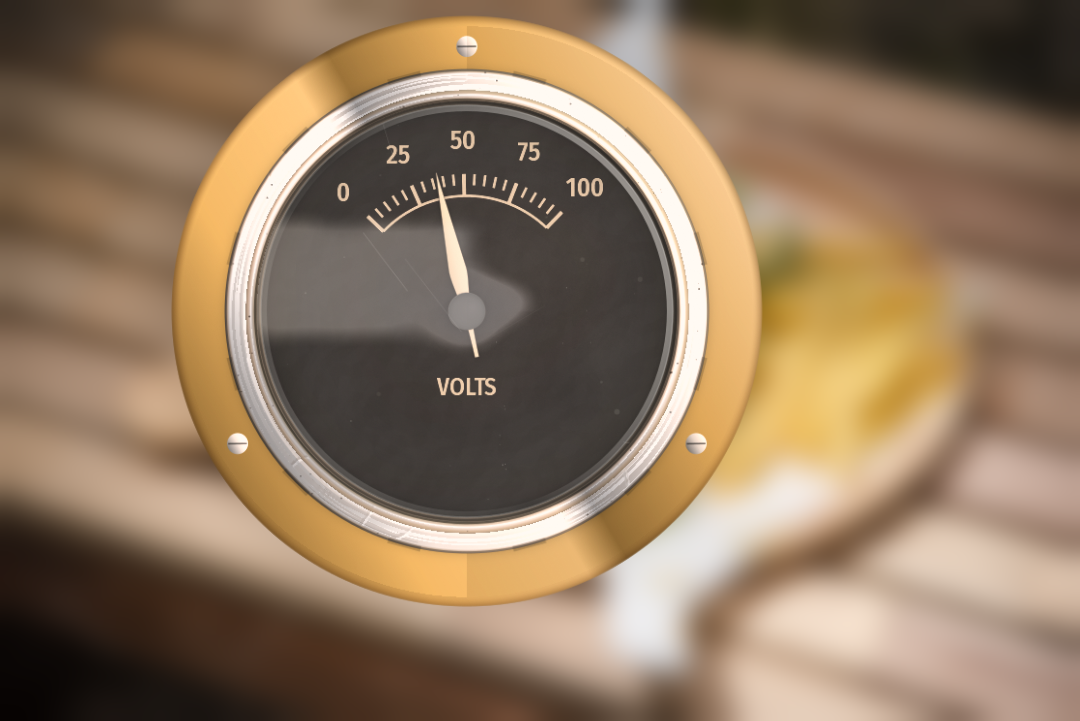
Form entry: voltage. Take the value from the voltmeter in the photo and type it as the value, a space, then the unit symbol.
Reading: 37.5 V
